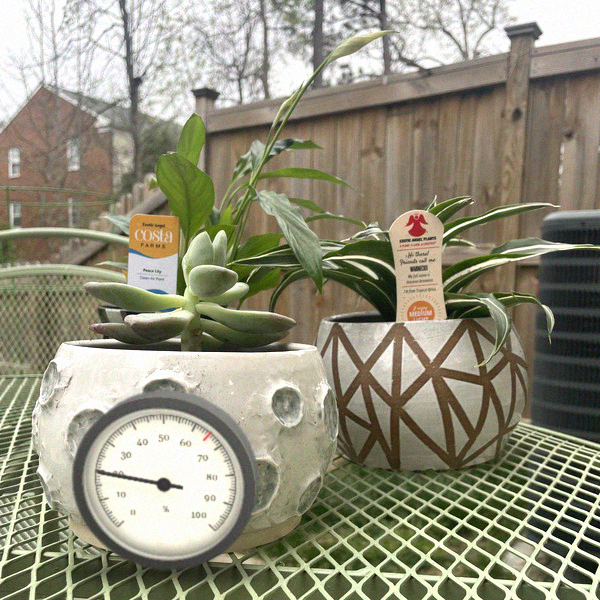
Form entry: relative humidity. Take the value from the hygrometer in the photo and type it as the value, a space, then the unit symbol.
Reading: 20 %
